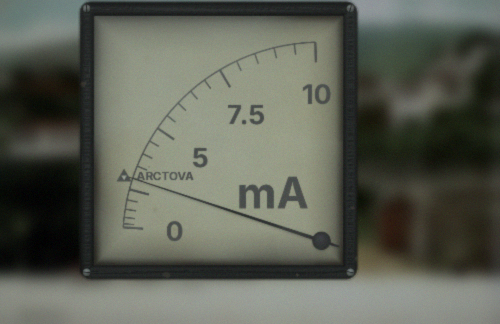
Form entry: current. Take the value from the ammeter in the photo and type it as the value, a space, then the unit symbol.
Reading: 3 mA
